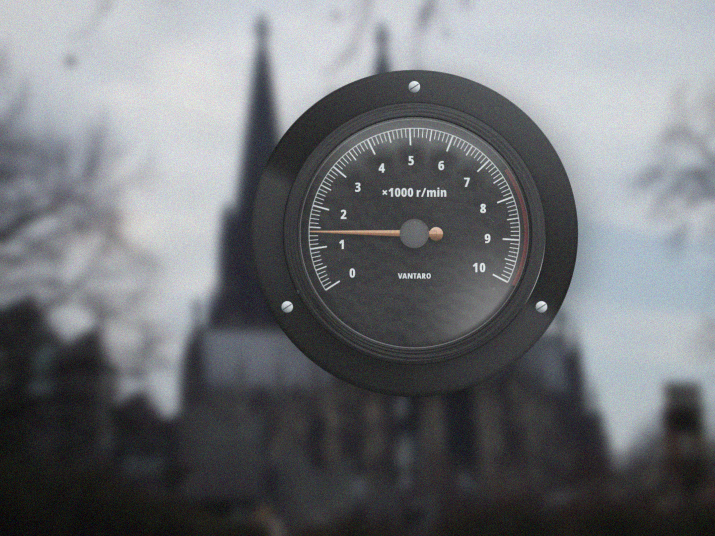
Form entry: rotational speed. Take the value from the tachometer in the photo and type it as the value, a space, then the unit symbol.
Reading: 1400 rpm
